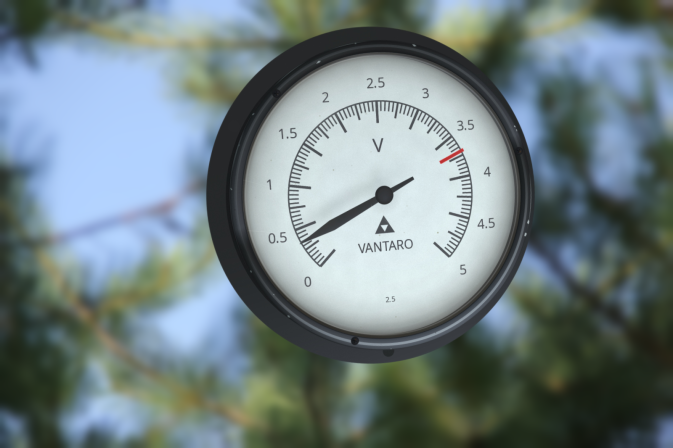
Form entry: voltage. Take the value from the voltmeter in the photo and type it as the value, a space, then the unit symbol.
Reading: 0.35 V
